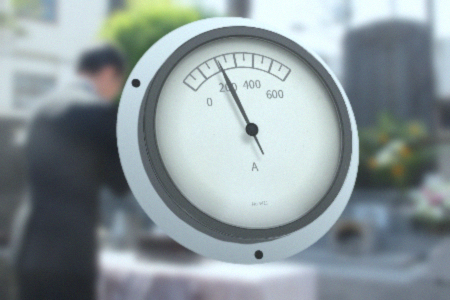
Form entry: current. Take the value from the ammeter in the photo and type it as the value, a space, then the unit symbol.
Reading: 200 A
